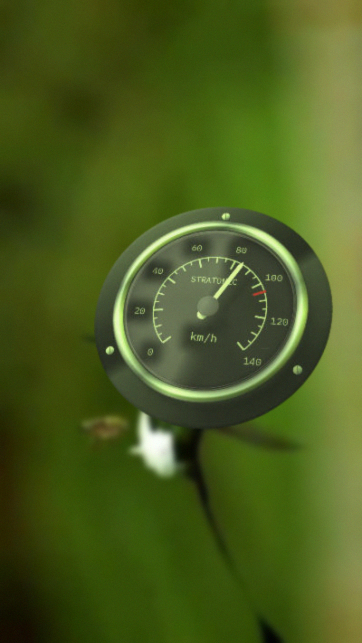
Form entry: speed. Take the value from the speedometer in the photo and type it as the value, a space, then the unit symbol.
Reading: 85 km/h
